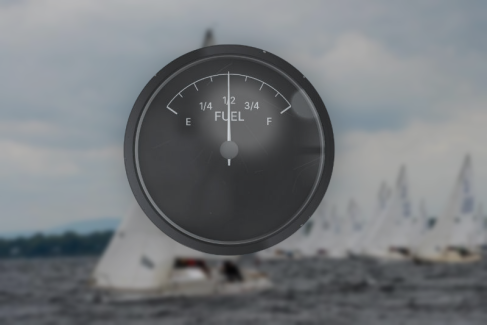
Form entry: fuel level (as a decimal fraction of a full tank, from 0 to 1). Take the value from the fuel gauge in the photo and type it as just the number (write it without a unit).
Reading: 0.5
